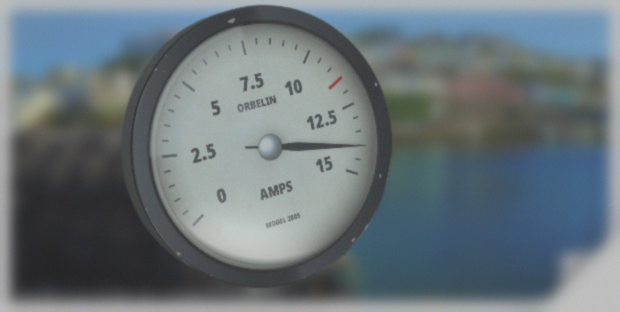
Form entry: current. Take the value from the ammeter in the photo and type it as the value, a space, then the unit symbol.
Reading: 14 A
